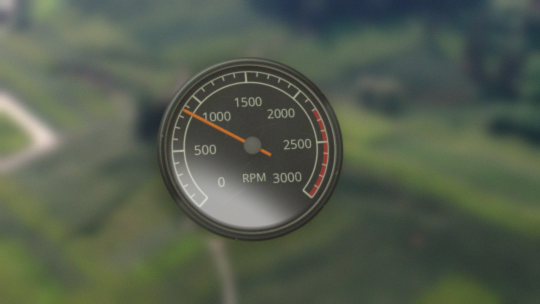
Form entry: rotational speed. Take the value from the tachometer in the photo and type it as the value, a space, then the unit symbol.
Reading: 850 rpm
